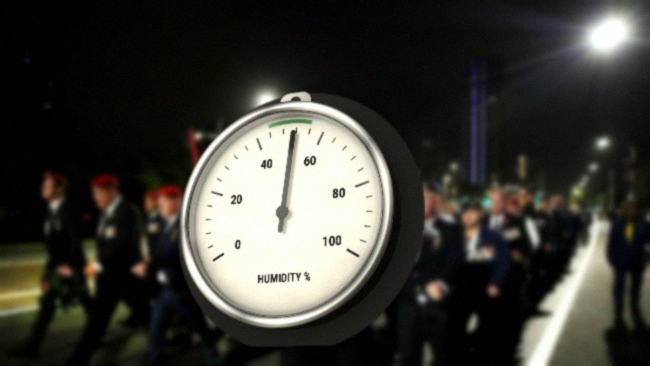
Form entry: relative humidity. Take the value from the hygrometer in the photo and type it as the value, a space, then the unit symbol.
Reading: 52 %
